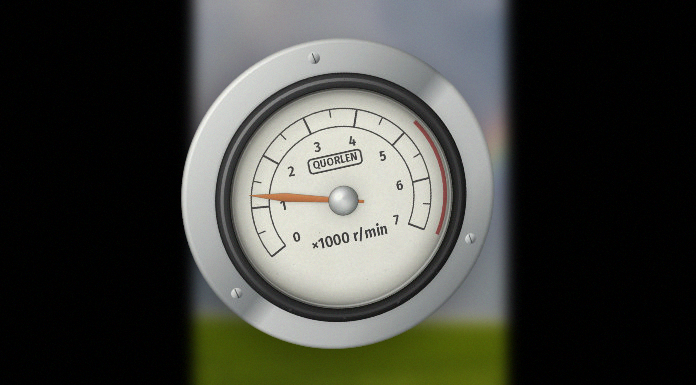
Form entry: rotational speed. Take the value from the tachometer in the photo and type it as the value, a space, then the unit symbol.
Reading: 1250 rpm
